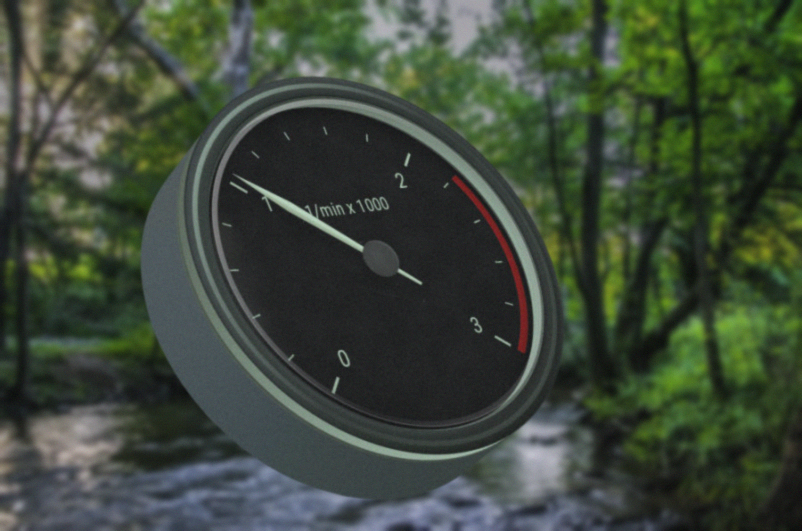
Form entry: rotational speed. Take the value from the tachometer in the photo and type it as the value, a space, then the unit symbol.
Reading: 1000 rpm
